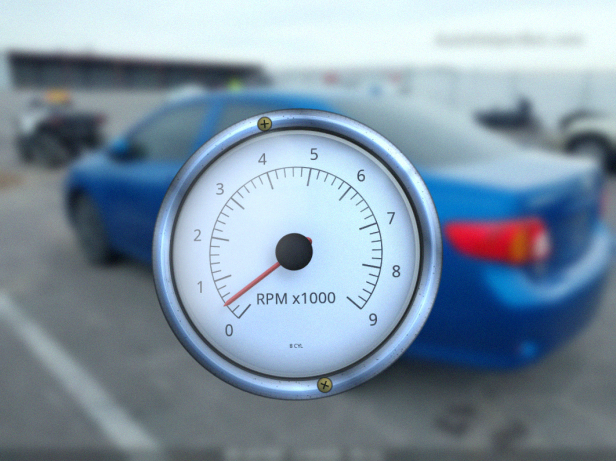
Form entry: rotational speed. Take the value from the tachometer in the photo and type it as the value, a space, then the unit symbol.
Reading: 400 rpm
